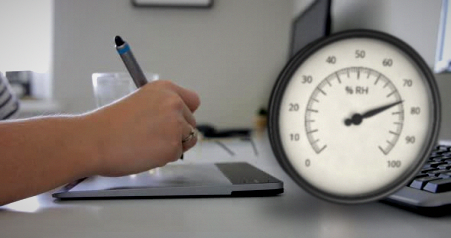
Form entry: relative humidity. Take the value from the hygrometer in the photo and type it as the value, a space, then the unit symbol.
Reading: 75 %
